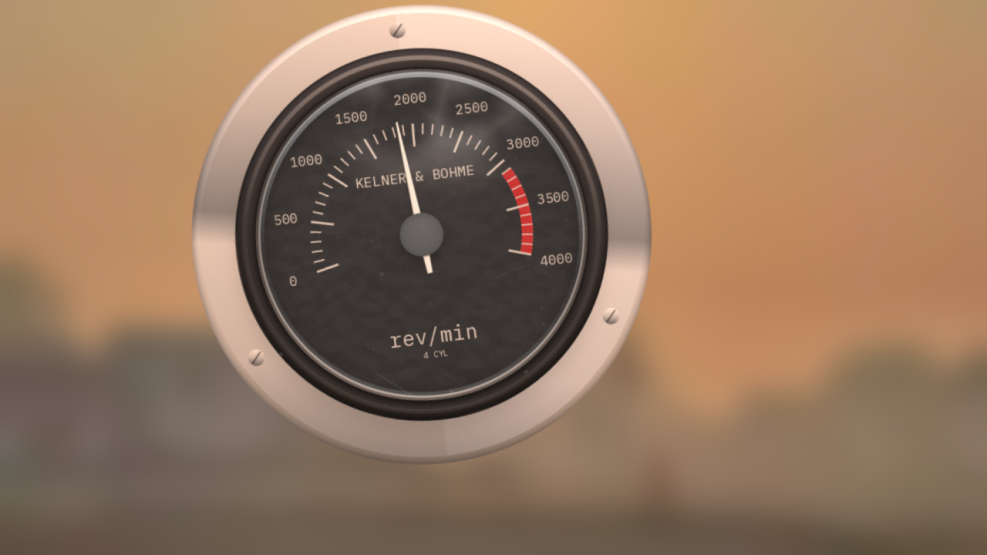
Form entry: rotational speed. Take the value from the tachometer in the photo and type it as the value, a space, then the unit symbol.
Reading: 1850 rpm
